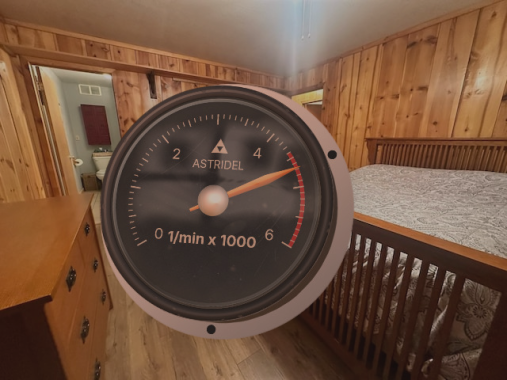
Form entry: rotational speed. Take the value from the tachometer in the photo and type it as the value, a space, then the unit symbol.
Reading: 4700 rpm
